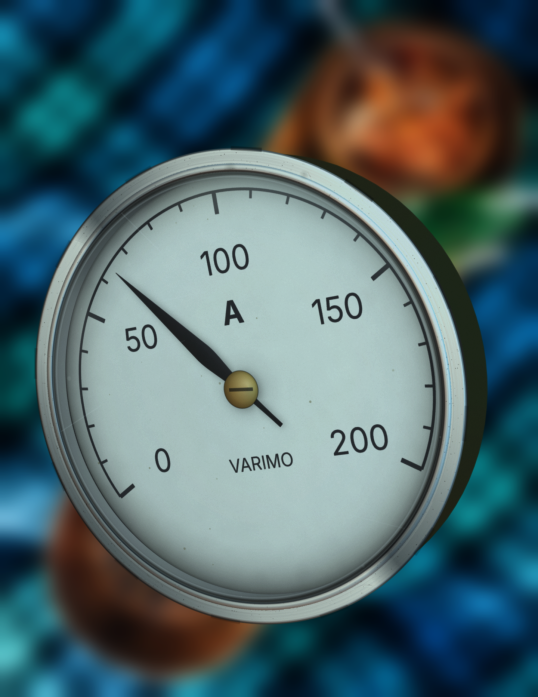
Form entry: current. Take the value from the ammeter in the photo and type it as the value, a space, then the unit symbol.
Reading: 65 A
